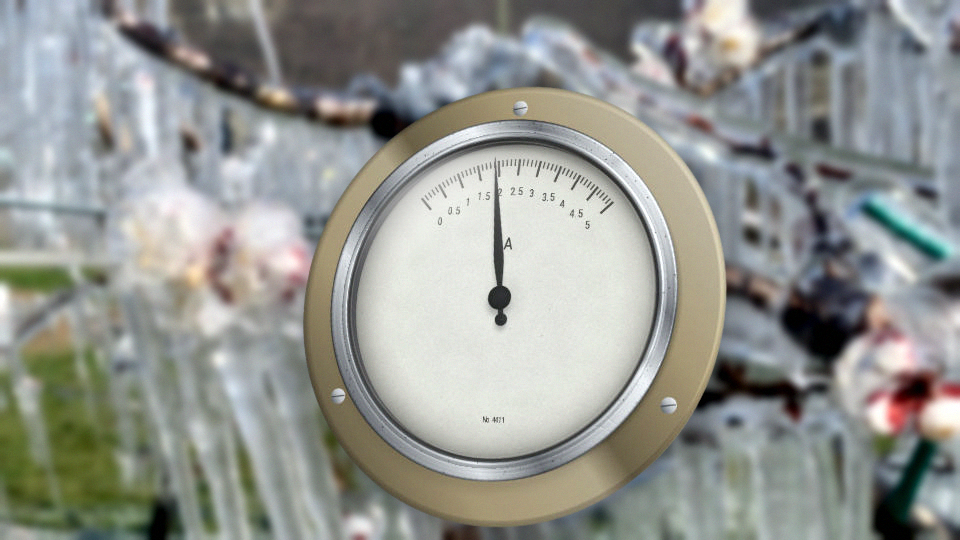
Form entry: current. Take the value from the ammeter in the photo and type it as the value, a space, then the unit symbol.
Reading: 2 A
